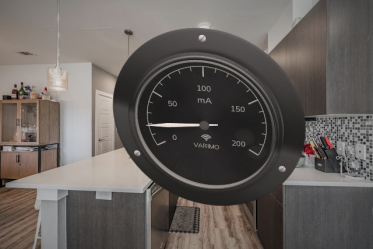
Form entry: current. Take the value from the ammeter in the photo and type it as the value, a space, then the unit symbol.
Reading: 20 mA
